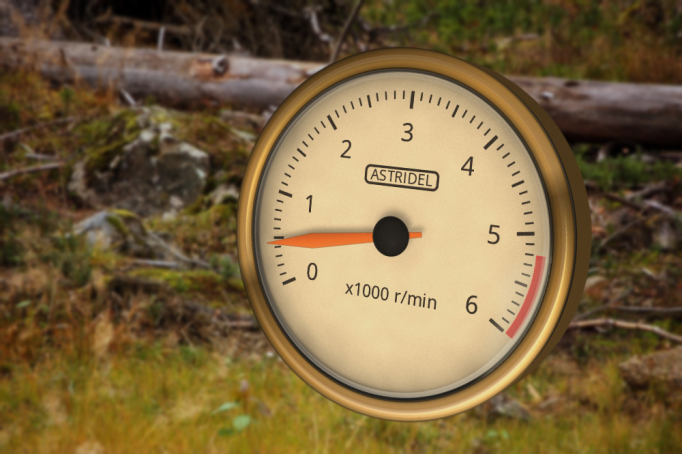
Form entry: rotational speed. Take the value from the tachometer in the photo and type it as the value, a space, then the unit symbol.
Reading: 450 rpm
